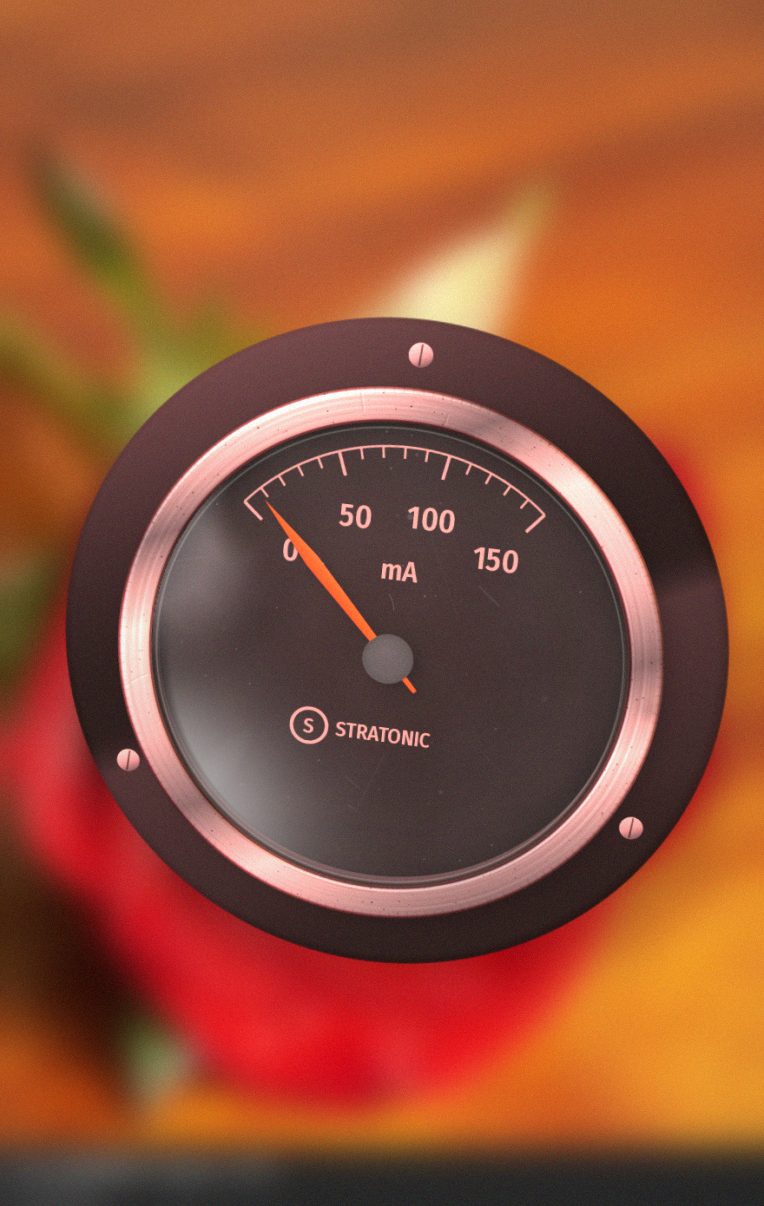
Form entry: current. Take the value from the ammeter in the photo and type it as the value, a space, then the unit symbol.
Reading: 10 mA
